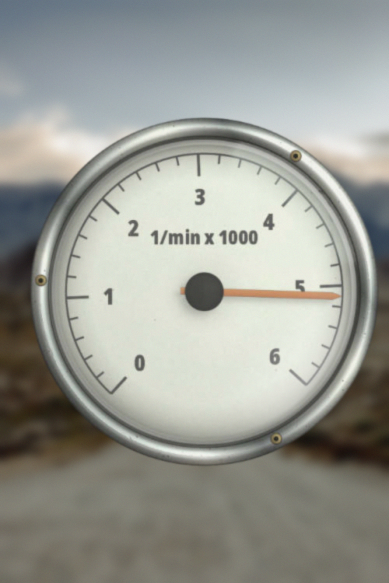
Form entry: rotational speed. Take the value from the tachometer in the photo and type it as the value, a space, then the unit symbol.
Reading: 5100 rpm
